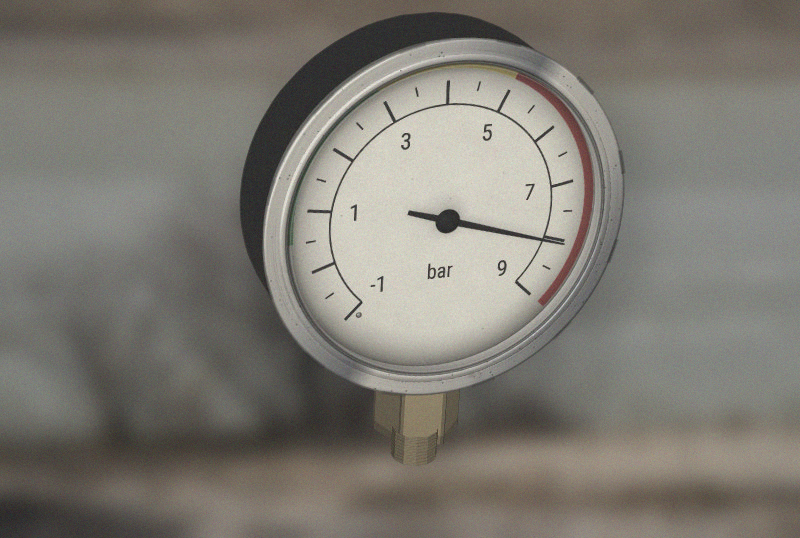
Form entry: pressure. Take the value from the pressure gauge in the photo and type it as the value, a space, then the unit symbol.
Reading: 8 bar
